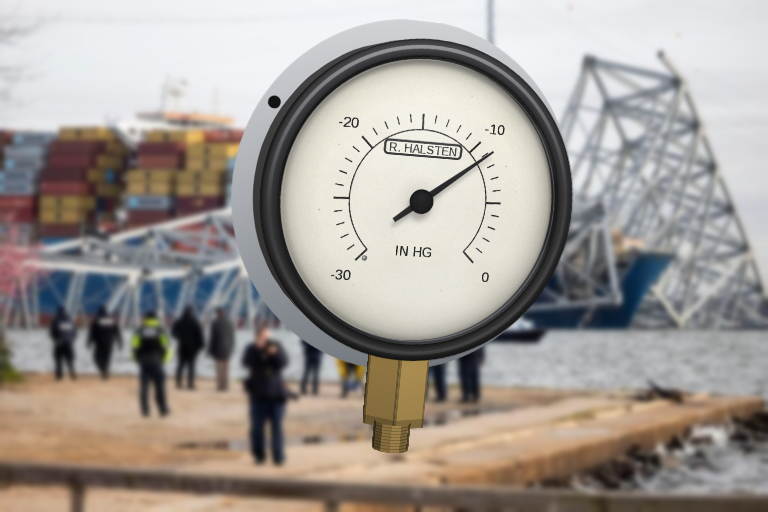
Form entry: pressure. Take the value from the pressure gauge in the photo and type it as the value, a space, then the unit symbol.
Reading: -9 inHg
